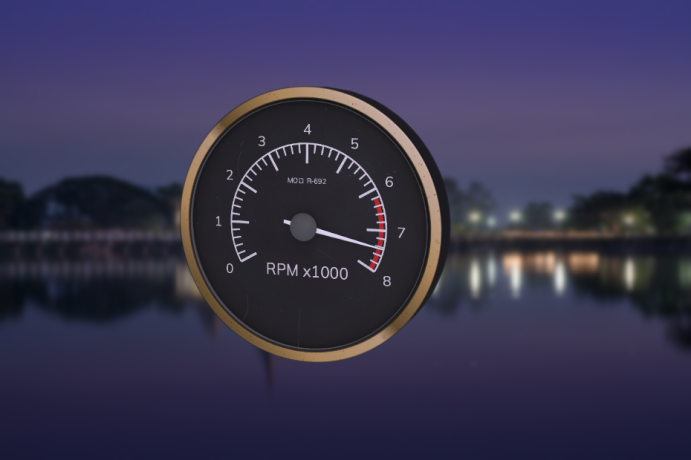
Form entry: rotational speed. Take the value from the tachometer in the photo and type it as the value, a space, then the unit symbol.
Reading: 7400 rpm
